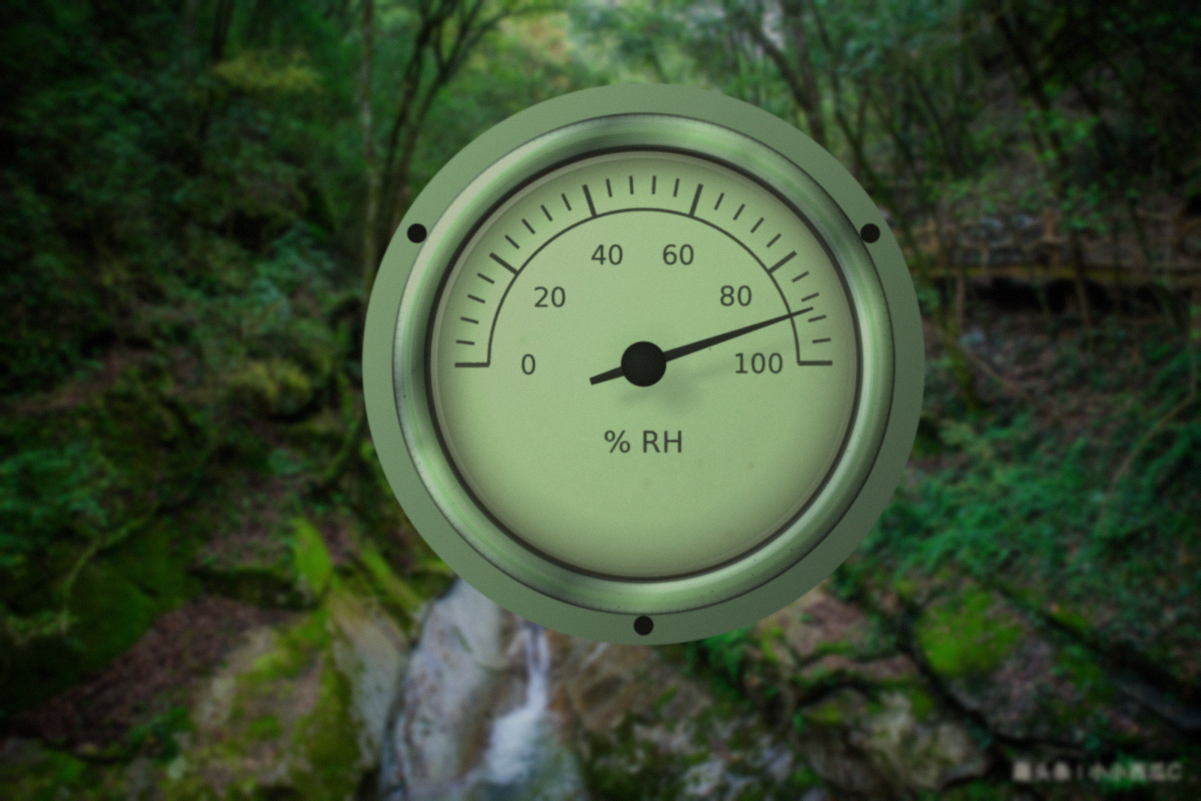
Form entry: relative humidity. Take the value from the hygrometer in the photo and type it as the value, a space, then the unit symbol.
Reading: 90 %
